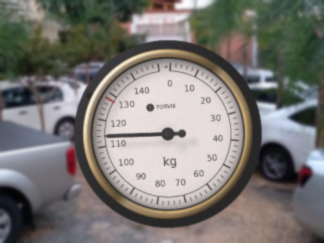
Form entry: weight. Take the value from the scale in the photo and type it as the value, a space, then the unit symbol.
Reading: 114 kg
